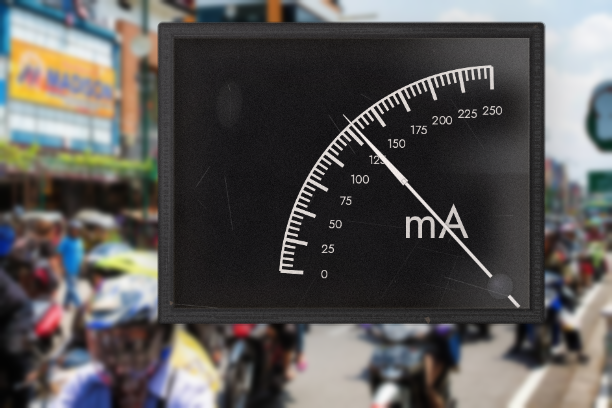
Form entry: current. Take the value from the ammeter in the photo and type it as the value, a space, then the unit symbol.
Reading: 130 mA
